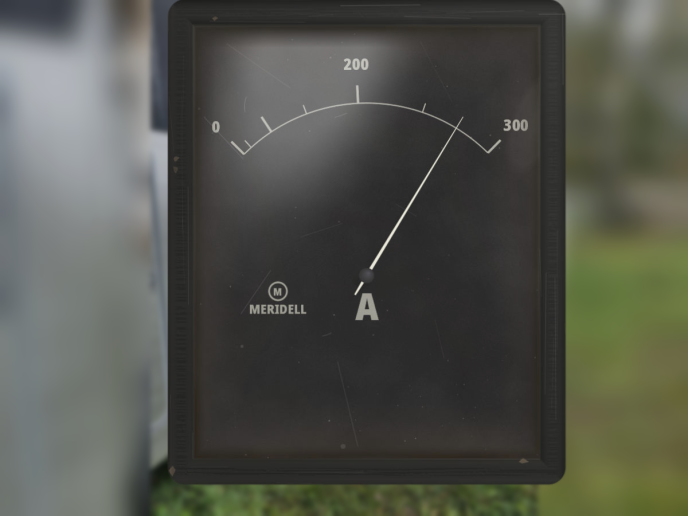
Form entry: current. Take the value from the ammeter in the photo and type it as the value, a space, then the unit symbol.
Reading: 275 A
